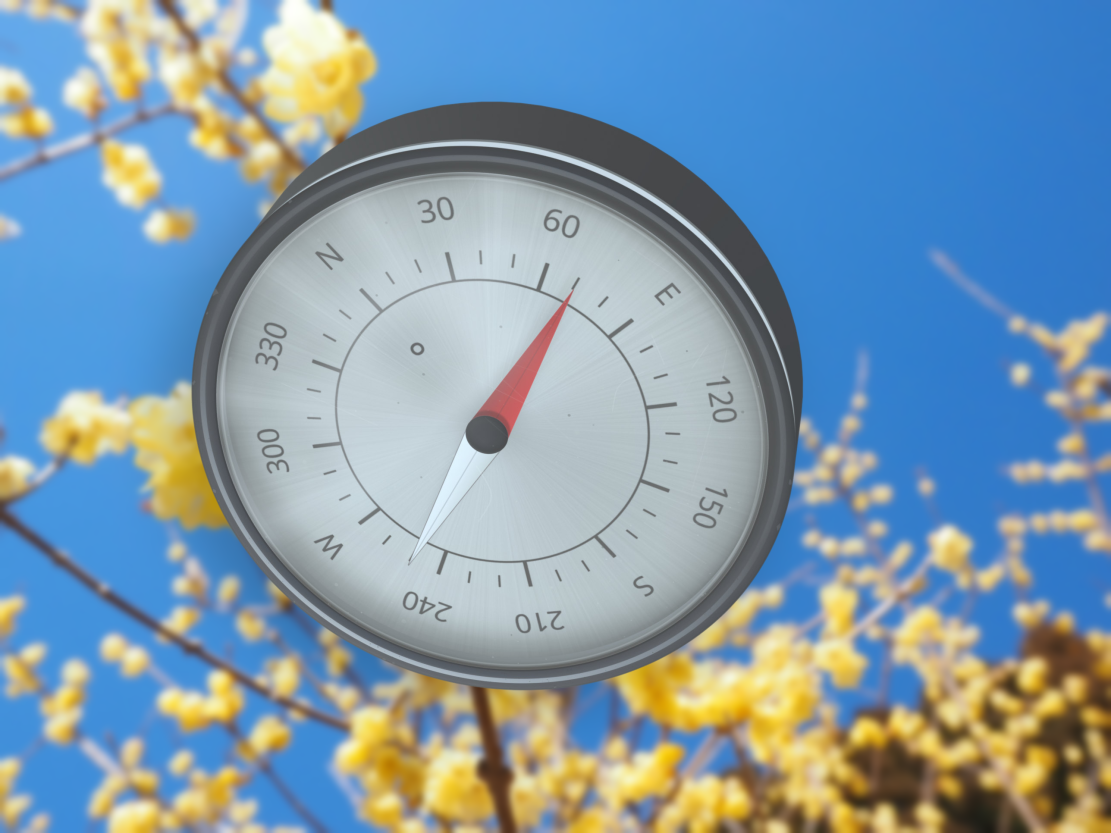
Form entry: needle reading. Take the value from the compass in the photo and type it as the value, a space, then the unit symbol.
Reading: 70 °
